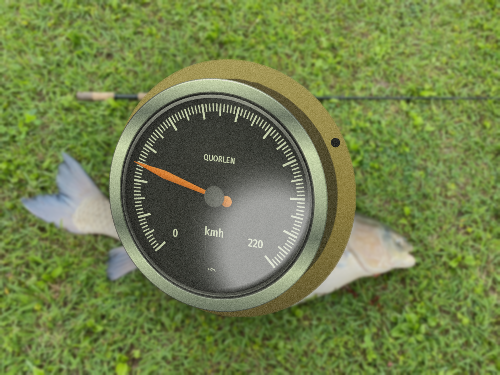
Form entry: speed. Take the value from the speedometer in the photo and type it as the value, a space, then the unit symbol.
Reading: 50 km/h
